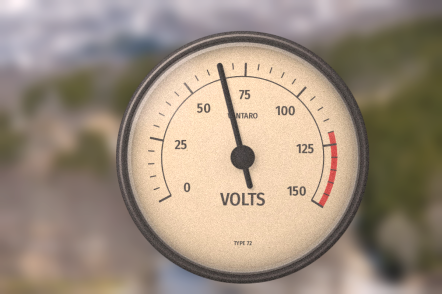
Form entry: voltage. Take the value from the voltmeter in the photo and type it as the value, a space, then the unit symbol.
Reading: 65 V
